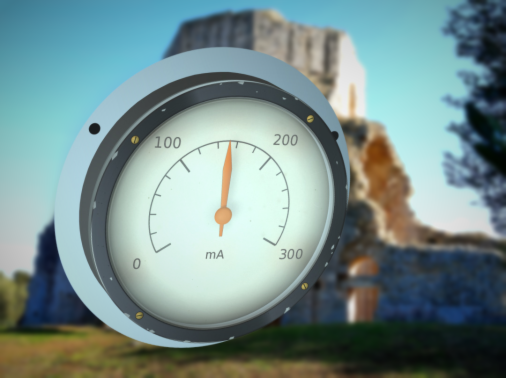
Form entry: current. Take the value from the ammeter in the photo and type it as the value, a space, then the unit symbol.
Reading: 150 mA
